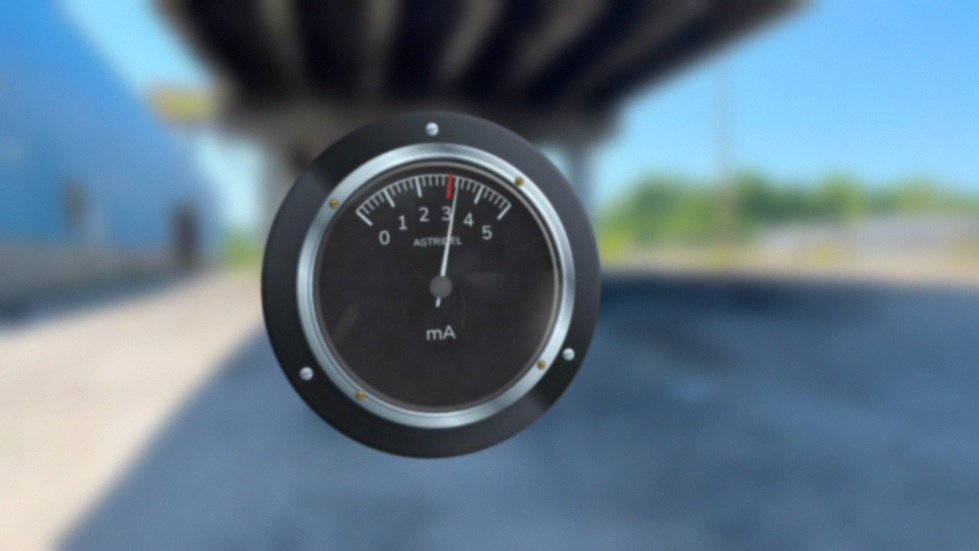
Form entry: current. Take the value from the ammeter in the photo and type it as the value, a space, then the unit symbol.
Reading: 3.2 mA
